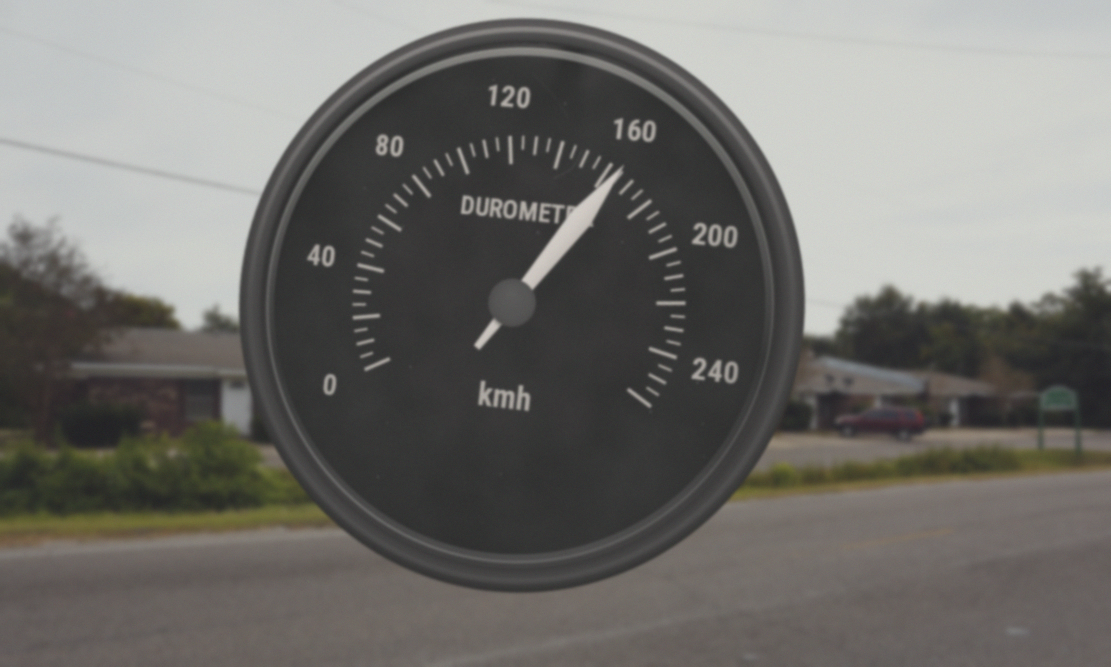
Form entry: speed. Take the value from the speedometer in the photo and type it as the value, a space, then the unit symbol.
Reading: 165 km/h
